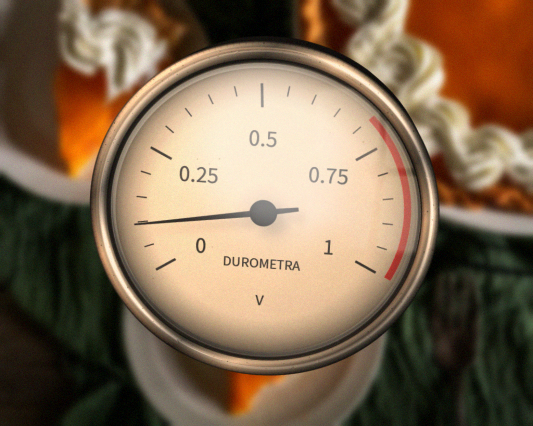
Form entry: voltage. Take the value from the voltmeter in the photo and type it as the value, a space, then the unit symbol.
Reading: 0.1 V
